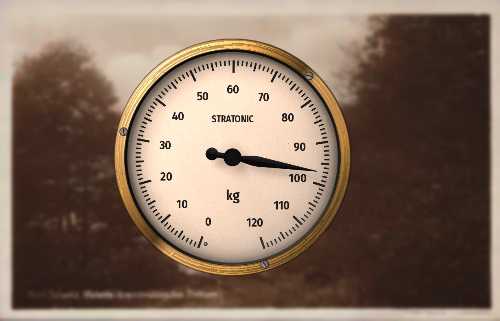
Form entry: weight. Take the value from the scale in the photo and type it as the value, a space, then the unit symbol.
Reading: 97 kg
